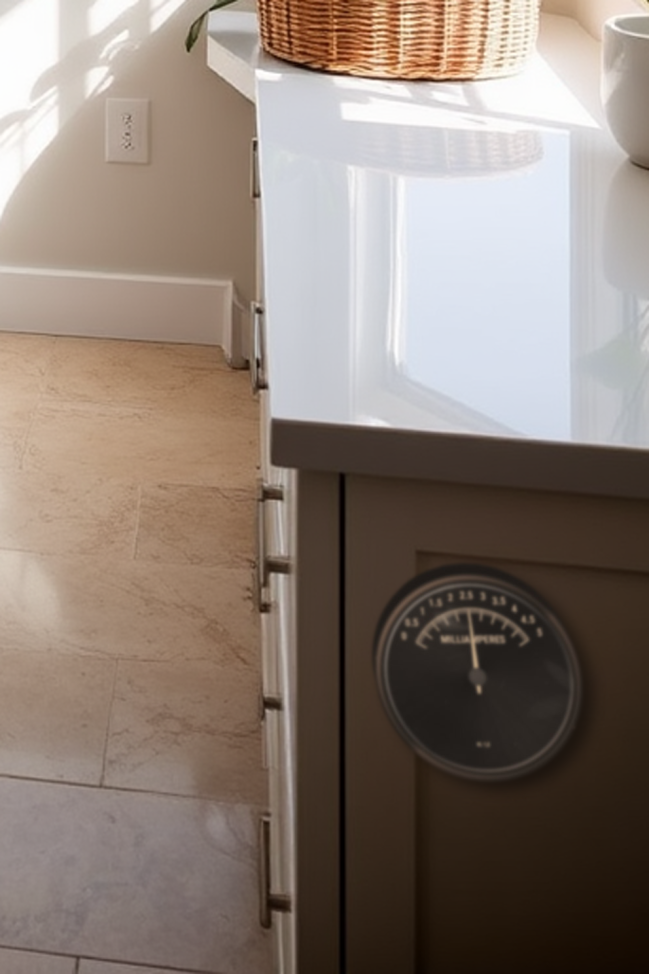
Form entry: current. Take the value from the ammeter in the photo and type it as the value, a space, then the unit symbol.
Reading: 2.5 mA
